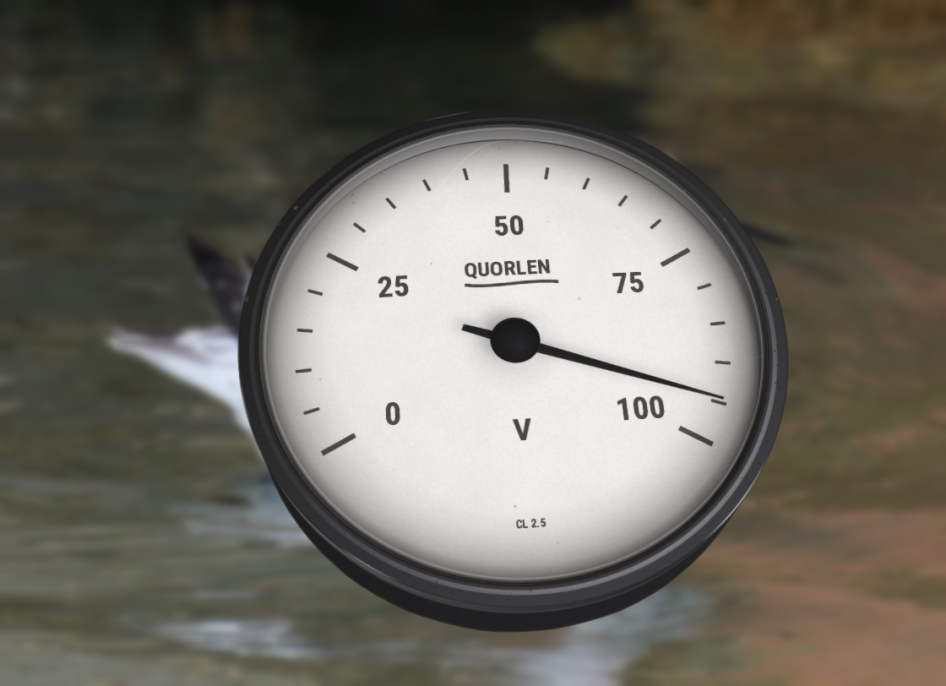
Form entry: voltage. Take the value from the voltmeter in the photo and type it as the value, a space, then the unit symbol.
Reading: 95 V
